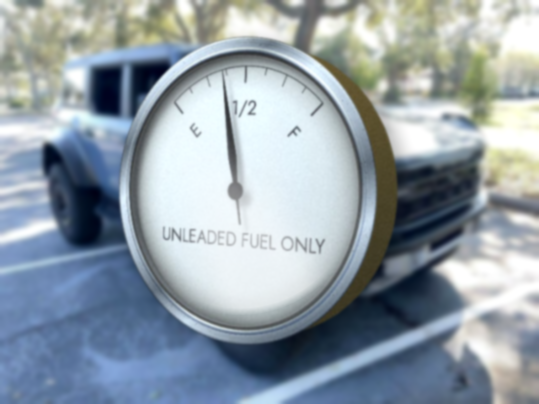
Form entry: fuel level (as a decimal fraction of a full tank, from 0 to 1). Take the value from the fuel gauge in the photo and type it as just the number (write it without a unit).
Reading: 0.375
